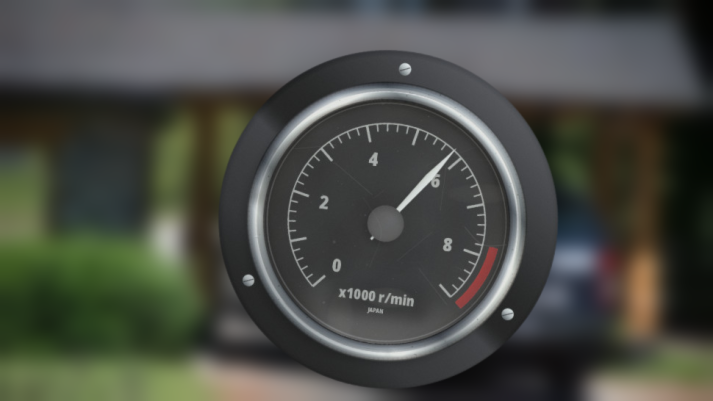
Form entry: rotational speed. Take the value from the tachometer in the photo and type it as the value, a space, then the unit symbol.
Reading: 5800 rpm
